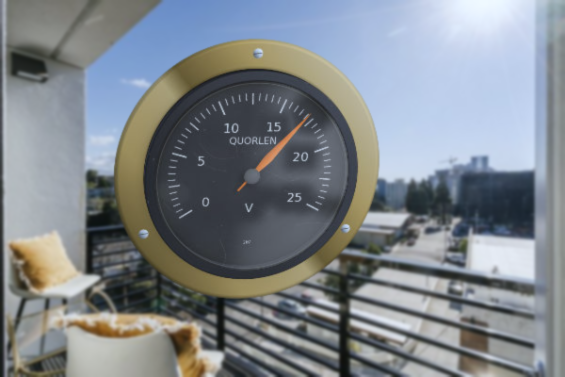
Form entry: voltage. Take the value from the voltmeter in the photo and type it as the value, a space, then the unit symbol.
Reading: 17 V
